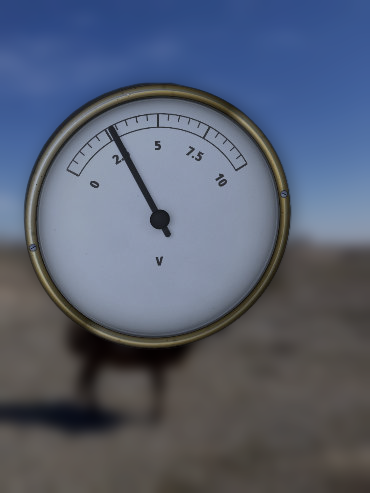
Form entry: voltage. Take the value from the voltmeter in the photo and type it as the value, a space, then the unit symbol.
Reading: 2.75 V
